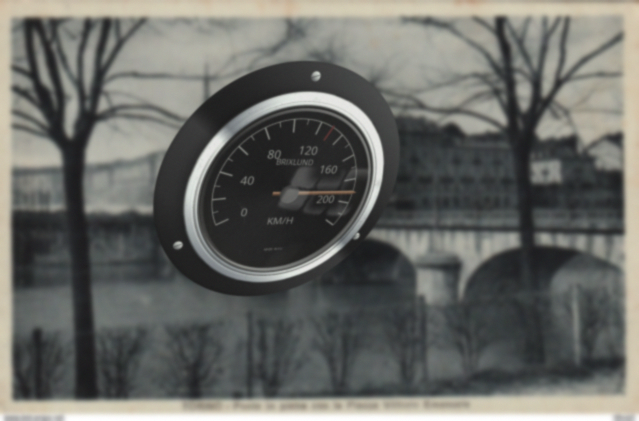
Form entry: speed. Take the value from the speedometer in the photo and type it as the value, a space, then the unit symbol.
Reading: 190 km/h
